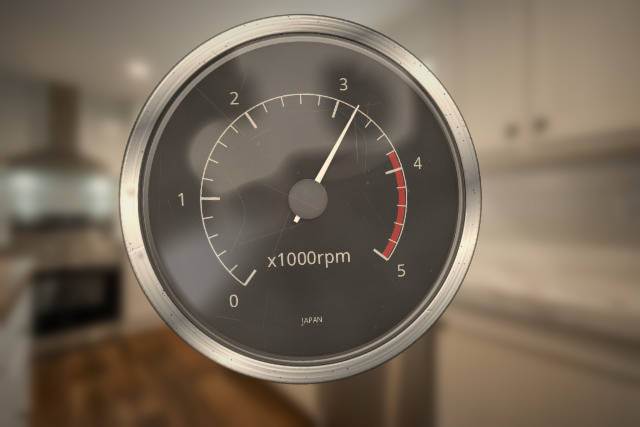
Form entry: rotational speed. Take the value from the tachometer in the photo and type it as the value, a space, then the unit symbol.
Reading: 3200 rpm
